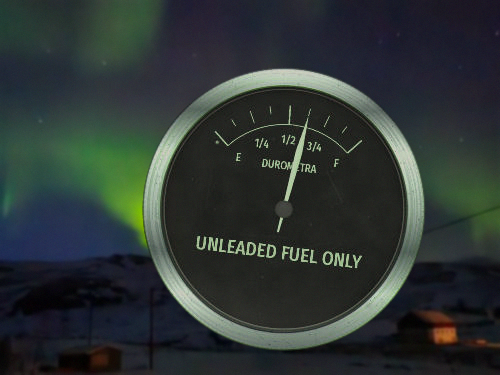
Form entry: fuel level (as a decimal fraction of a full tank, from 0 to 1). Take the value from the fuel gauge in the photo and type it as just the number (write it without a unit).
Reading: 0.625
